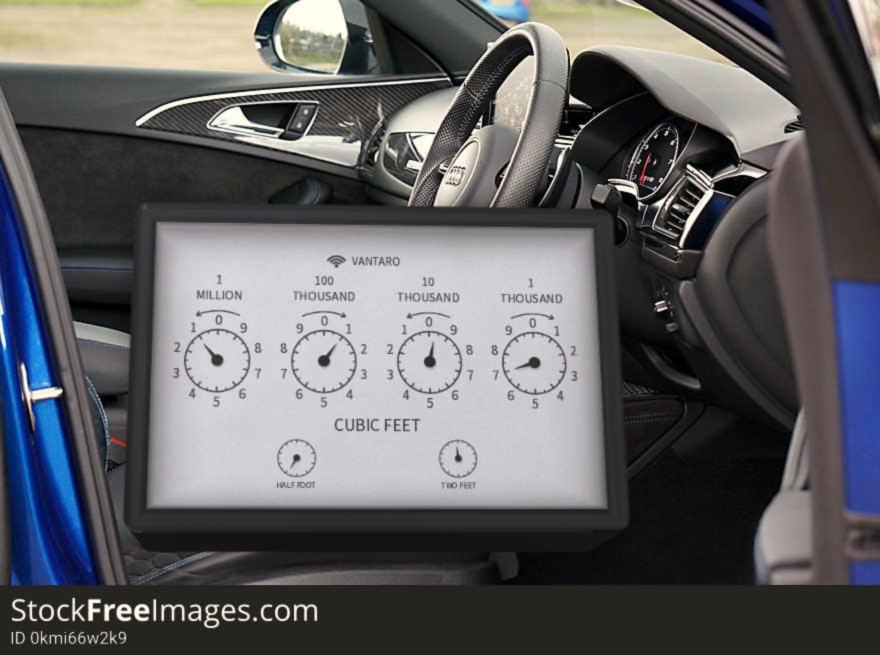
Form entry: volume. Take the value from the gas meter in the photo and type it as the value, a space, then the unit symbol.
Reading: 109700 ft³
